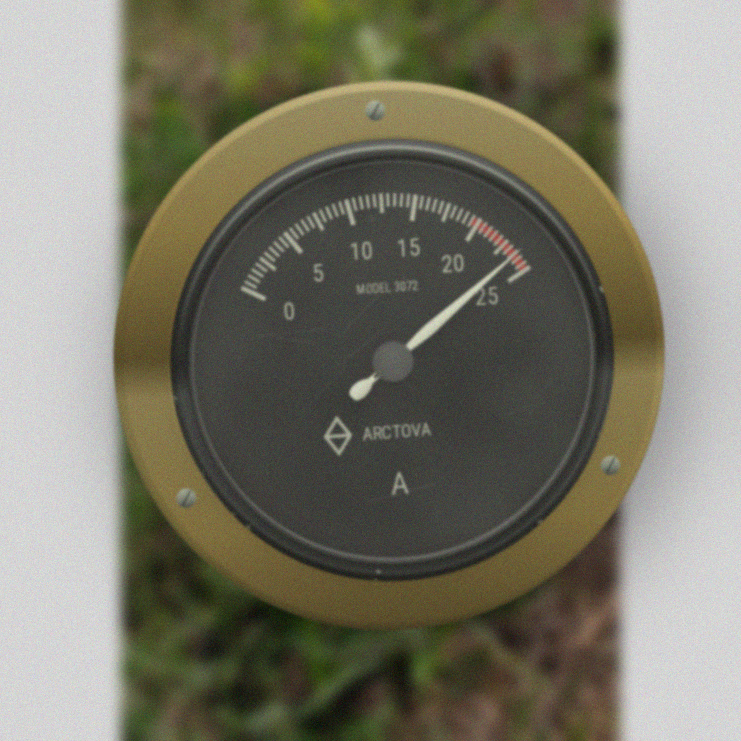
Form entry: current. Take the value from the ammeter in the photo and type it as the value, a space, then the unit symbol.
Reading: 23.5 A
